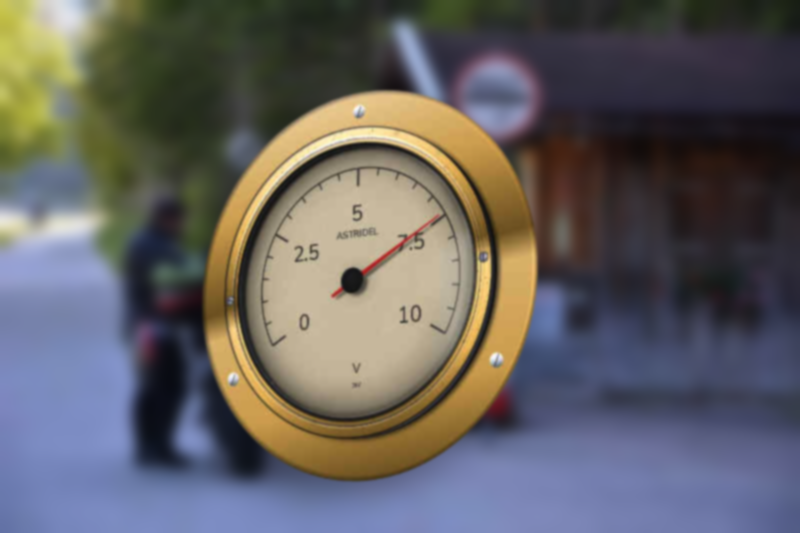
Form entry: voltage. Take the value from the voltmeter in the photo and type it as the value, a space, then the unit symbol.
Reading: 7.5 V
